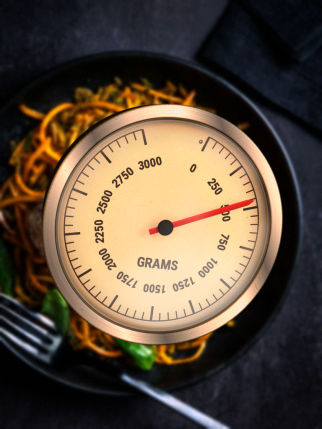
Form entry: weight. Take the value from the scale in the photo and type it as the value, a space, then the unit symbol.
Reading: 450 g
